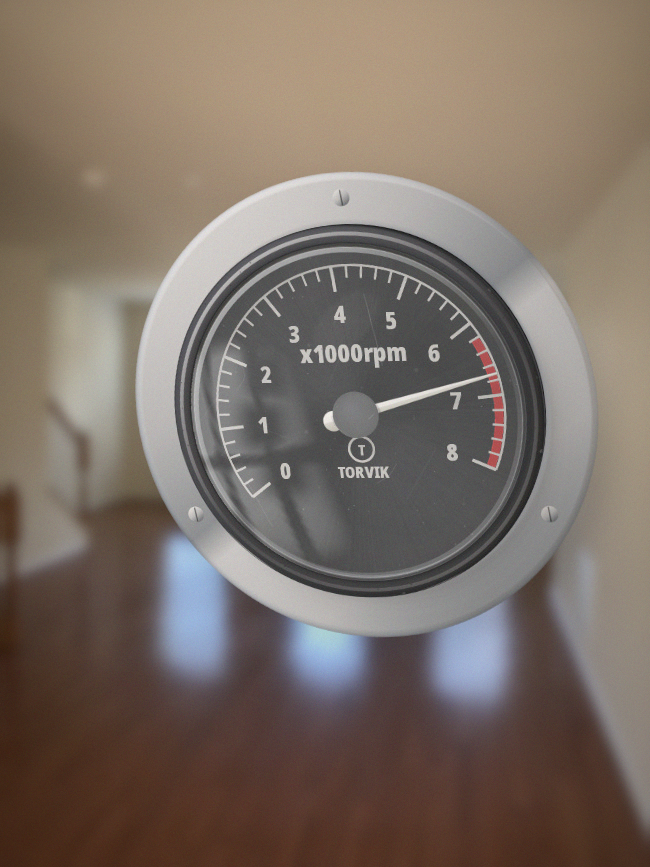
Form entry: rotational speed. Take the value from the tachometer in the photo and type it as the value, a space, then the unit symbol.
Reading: 6700 rpm
